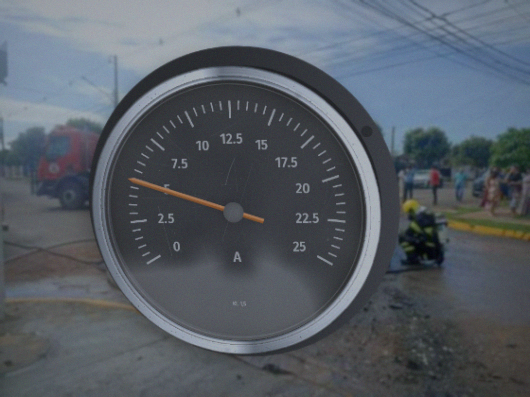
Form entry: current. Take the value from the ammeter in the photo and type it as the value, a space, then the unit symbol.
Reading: 5 A
